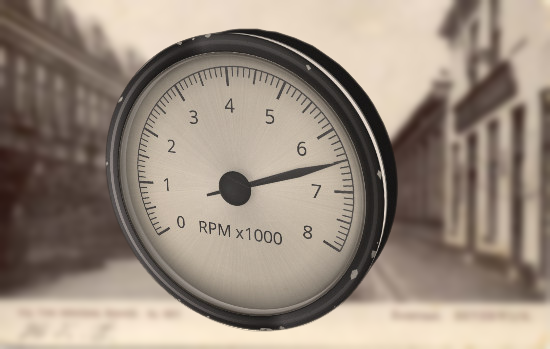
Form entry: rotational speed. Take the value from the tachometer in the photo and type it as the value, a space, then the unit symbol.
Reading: 6500 rpm
